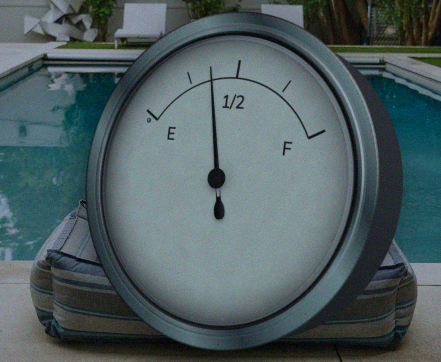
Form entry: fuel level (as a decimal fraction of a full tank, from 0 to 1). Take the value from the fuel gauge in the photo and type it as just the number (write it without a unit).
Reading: 0.375
